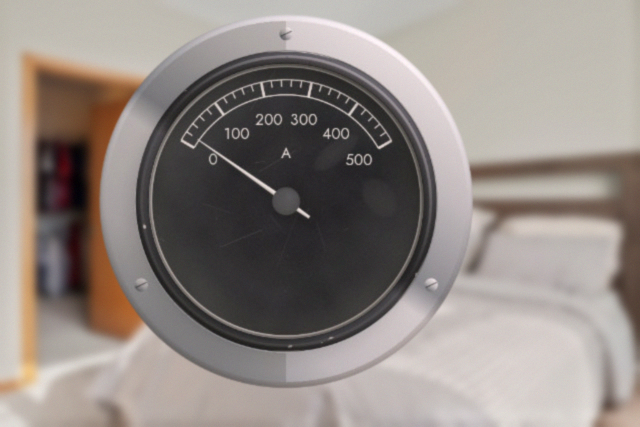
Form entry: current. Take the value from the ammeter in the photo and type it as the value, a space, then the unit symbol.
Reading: 20 A
